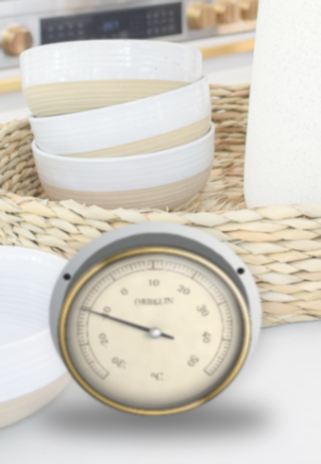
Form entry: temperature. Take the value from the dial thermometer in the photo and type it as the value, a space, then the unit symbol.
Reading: -10 °C
